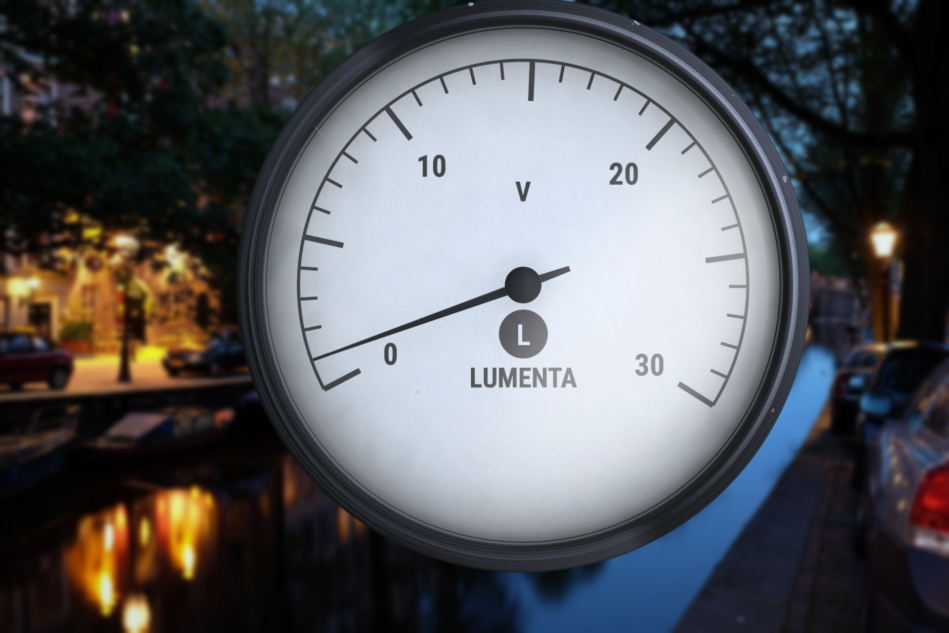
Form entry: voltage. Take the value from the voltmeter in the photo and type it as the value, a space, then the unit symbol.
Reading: 1 V
